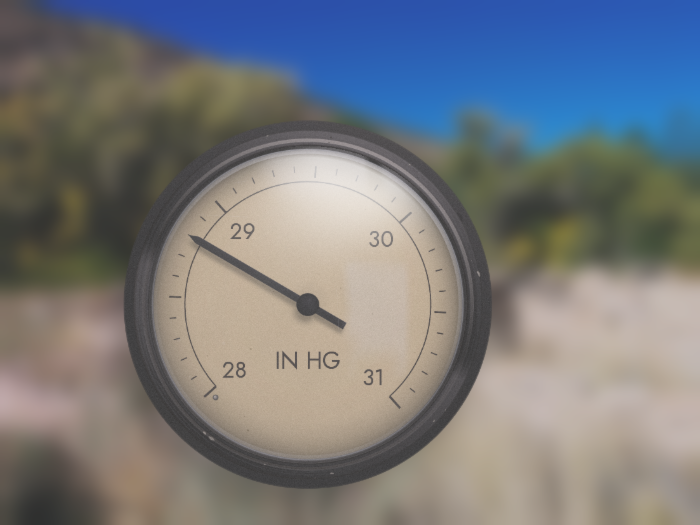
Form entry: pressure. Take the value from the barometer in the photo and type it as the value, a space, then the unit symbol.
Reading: 28.8 inHg
